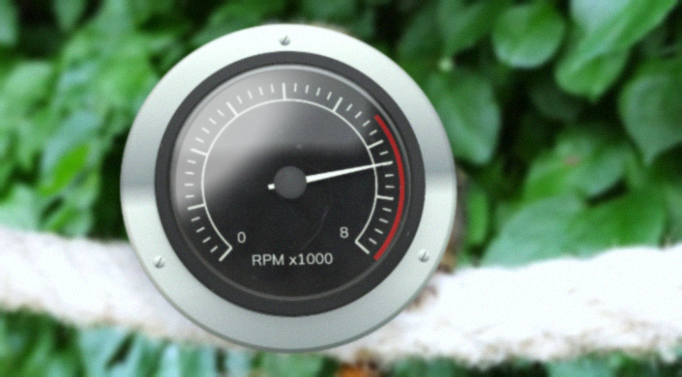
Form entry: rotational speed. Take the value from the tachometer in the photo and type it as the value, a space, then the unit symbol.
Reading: 6400 rpm
